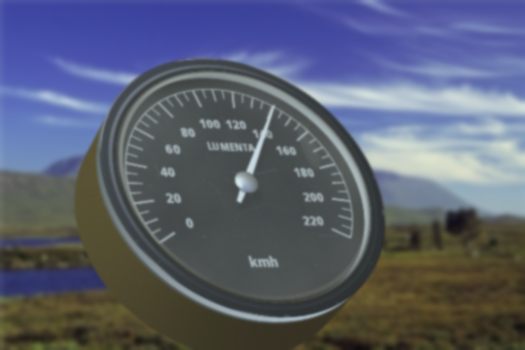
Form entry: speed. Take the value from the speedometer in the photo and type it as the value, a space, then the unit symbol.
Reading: 140 km/h
